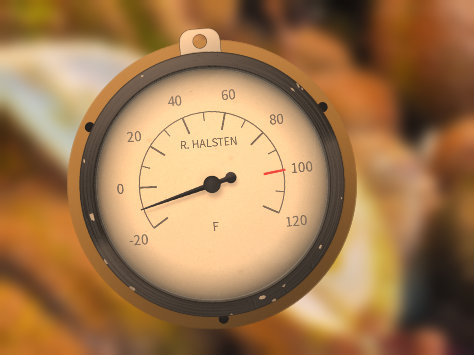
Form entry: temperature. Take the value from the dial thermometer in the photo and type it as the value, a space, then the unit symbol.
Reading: -10 °F
